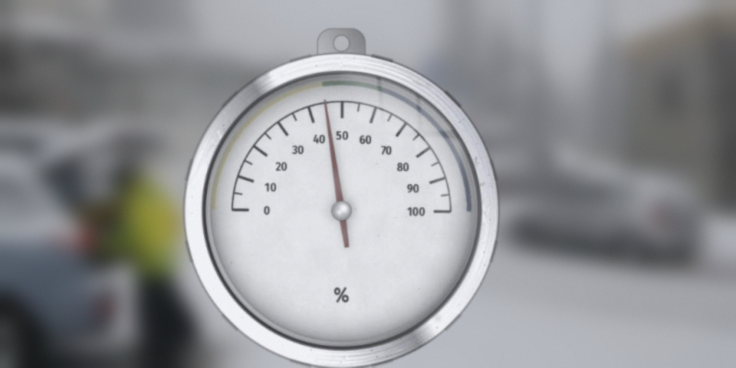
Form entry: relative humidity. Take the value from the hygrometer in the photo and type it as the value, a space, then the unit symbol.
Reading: 45 %
